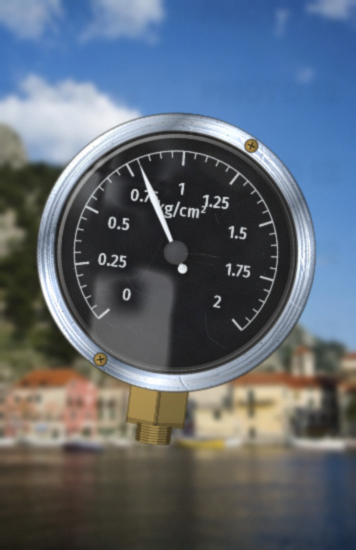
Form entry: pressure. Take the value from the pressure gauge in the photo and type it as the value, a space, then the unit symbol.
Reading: 0.8 kg/cm²
